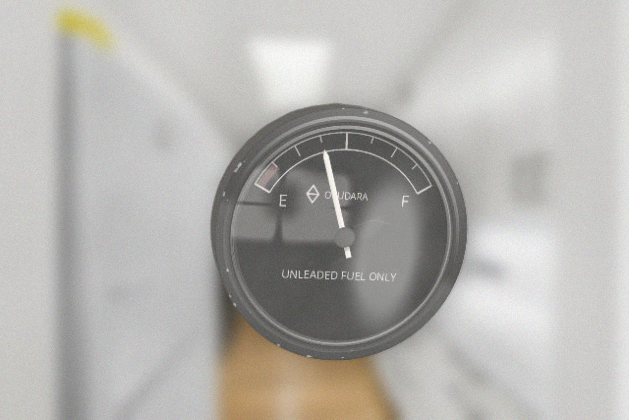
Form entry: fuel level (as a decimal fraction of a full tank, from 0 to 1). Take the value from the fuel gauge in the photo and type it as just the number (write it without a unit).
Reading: 0.375
